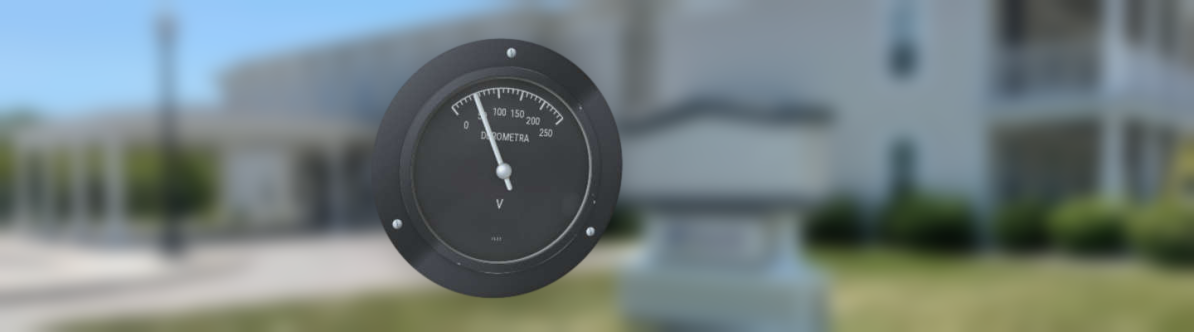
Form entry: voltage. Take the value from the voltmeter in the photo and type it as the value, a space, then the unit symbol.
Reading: 50 V
